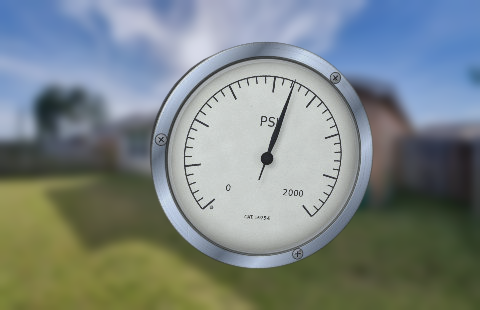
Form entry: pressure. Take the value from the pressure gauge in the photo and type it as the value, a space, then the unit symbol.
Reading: 1100 psi
